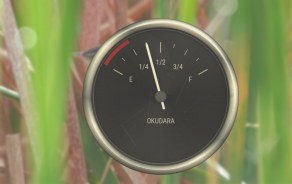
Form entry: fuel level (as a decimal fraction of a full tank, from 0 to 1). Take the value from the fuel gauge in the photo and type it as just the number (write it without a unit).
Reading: 0.375
